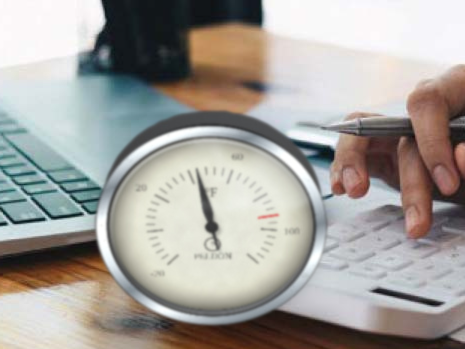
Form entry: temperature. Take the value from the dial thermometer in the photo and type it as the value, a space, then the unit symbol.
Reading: 44 °F
